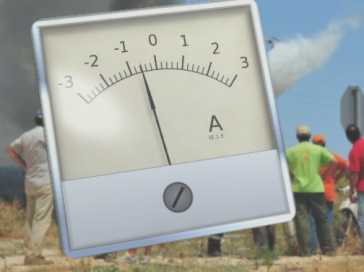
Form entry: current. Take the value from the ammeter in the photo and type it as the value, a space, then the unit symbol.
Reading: -0.6 A
